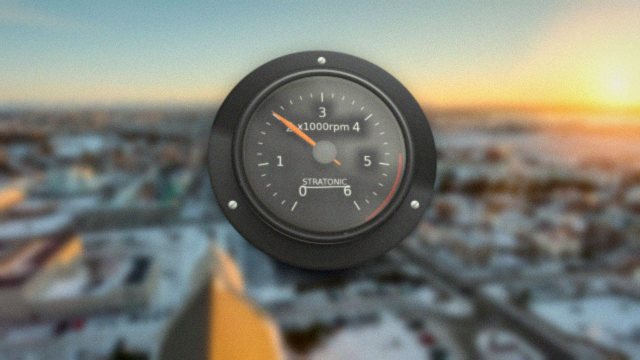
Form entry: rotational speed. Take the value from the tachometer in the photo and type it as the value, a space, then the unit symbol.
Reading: 2000 rpm
